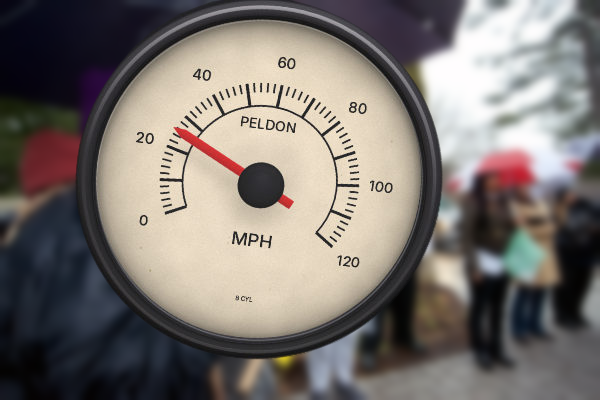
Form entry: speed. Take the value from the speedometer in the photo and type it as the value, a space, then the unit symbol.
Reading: 26 mph
